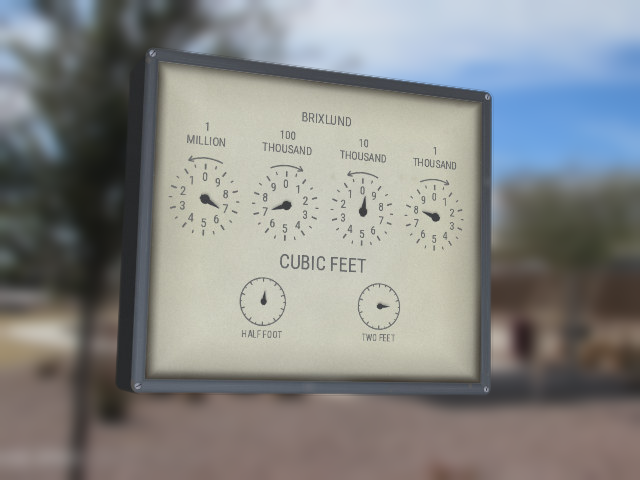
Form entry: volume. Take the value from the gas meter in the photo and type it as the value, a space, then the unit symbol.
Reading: 669800 ft³
